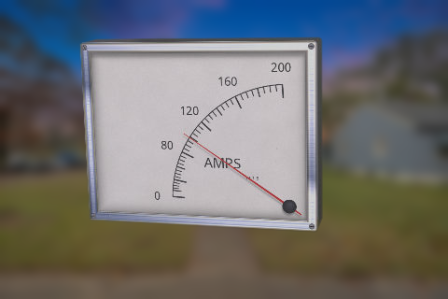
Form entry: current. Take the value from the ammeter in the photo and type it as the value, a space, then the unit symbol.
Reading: 100 A
